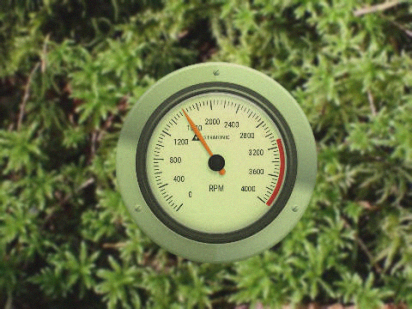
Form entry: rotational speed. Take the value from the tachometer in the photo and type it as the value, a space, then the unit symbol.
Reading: 1600 rpm
